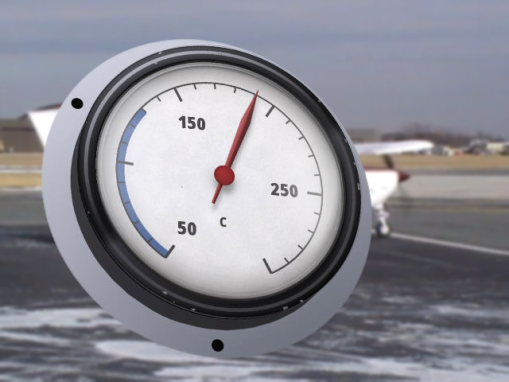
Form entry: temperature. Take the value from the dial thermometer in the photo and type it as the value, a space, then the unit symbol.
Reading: 190 °C
